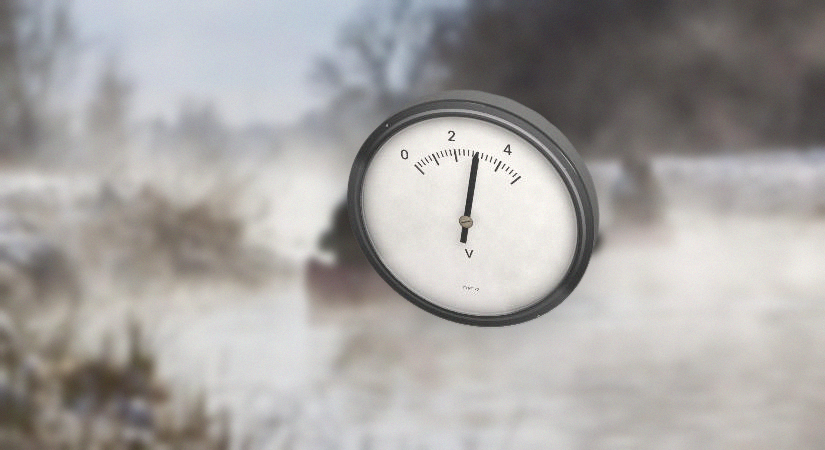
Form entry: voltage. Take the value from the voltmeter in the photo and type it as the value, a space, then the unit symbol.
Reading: 3 V
